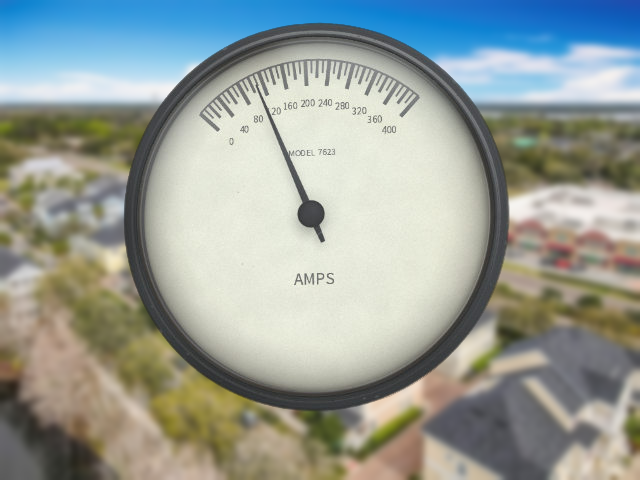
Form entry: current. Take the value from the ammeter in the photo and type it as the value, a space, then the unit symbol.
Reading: 110 A
